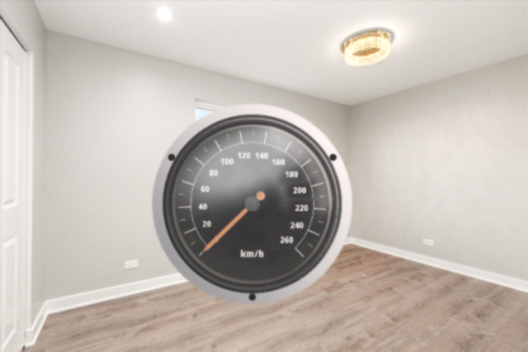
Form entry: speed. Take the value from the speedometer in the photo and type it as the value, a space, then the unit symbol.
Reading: 0 km/h
